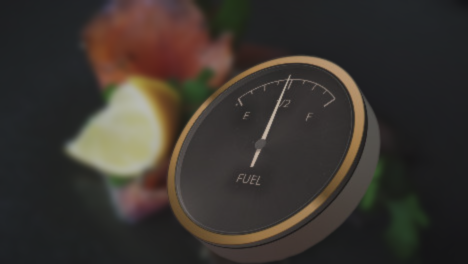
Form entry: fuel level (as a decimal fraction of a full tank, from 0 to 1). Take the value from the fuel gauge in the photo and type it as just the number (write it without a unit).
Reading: 0.5
